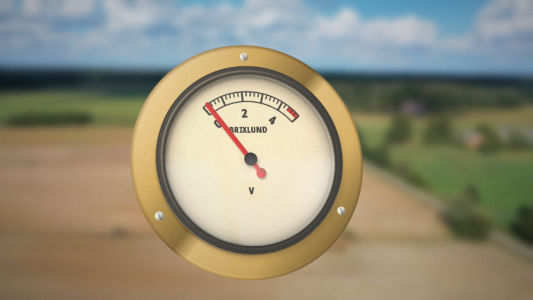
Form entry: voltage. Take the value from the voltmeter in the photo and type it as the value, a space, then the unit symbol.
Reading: 0.2 V
